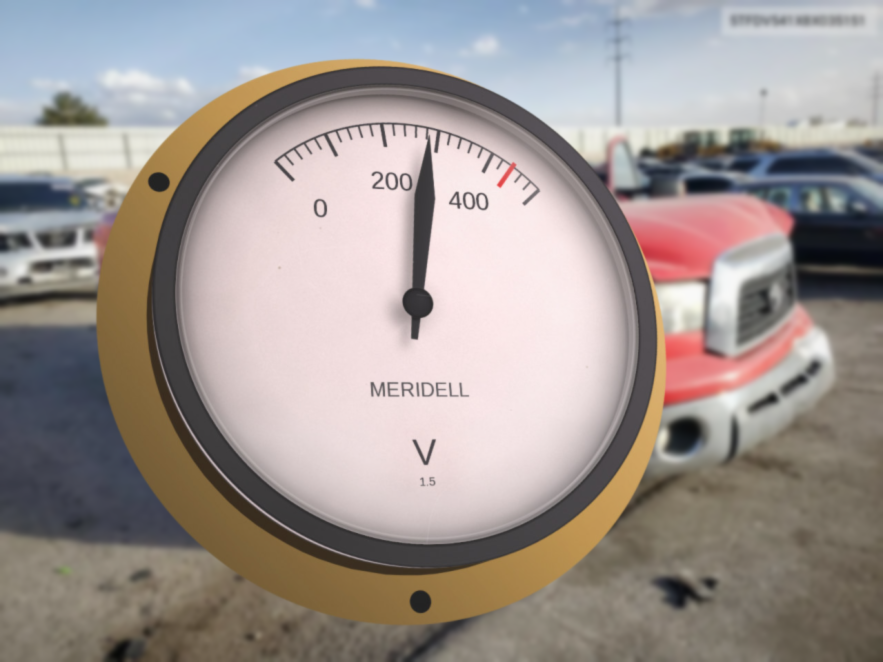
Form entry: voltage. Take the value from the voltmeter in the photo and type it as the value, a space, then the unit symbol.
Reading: 280 V
